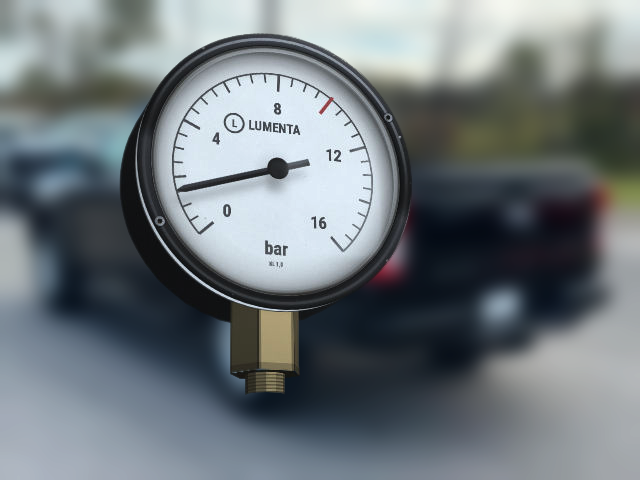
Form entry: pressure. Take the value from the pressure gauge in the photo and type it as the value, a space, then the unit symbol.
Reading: 1.5 bar
